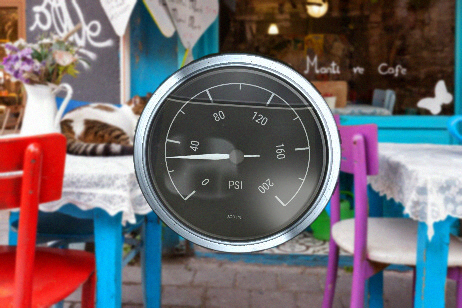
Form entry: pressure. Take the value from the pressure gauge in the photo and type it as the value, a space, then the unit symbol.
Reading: 30 psi
